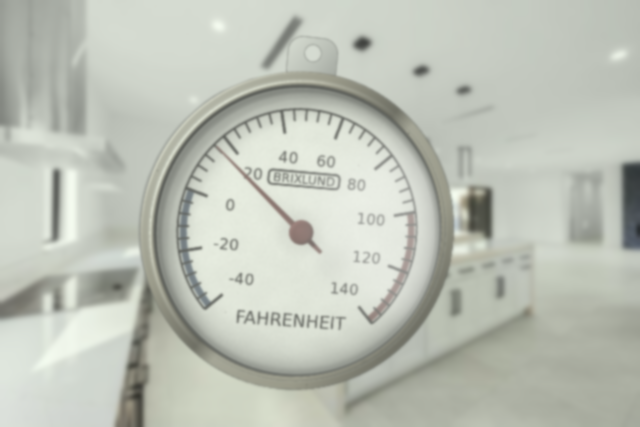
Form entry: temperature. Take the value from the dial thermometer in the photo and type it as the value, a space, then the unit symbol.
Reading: 16 °F
